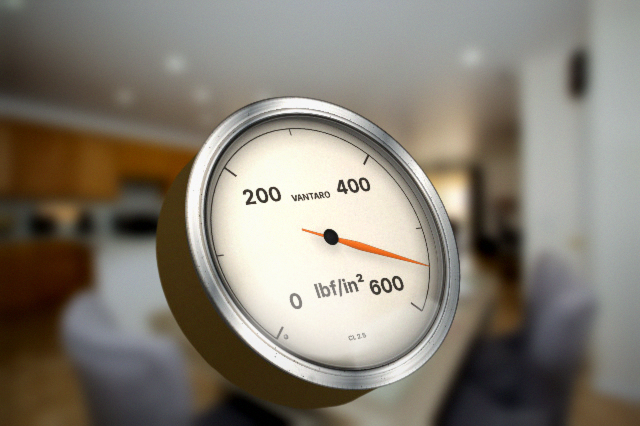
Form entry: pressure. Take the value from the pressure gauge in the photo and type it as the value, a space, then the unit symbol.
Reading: 550 psi
